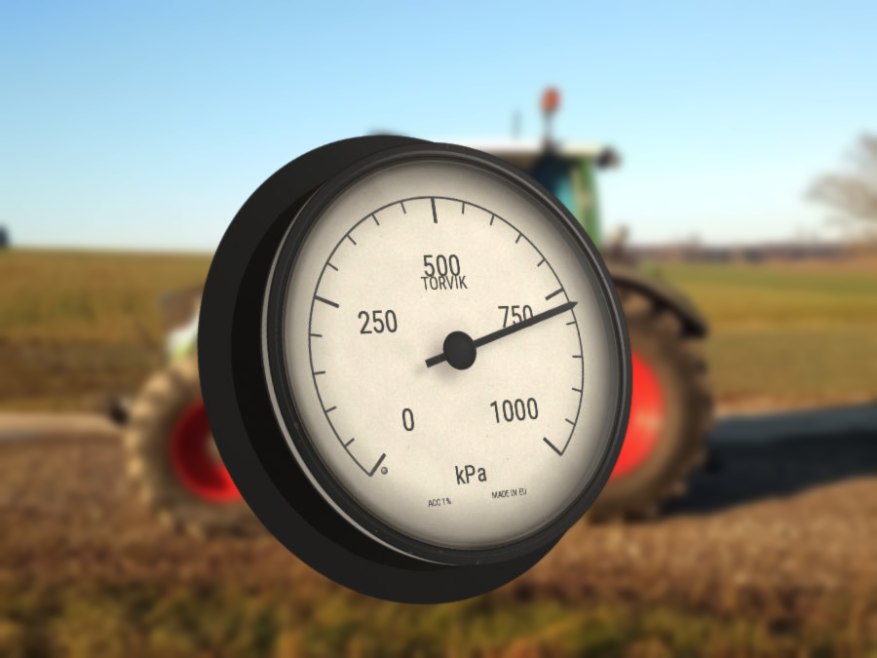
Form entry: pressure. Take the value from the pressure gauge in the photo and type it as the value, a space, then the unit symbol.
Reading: 775 kPa
